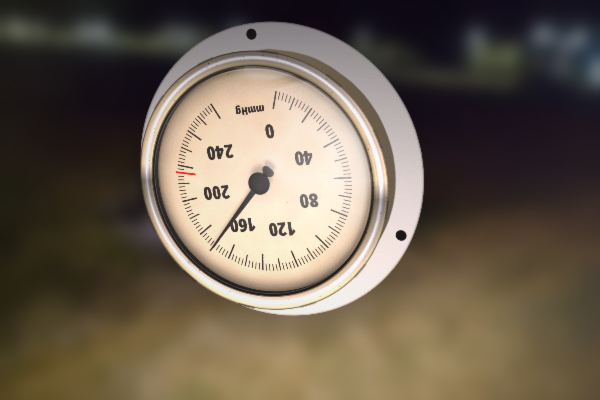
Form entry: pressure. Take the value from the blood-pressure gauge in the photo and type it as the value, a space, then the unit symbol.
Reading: 170 mmHg
